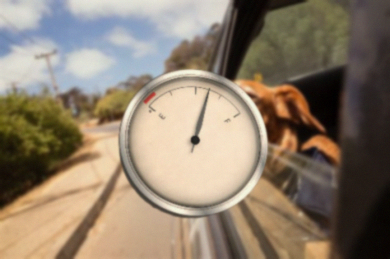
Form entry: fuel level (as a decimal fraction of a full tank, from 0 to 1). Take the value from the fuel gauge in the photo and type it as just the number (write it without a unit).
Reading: 0.625
